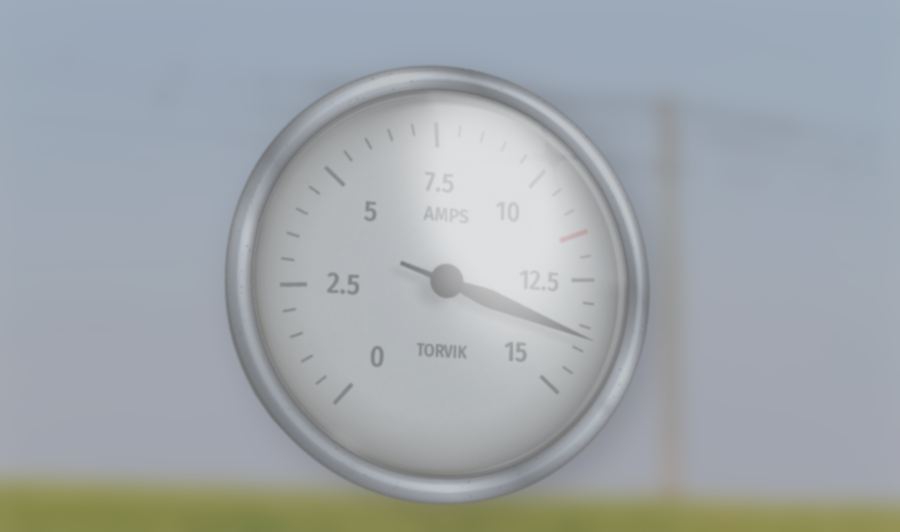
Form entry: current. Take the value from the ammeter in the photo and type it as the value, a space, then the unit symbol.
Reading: 13.75 A
